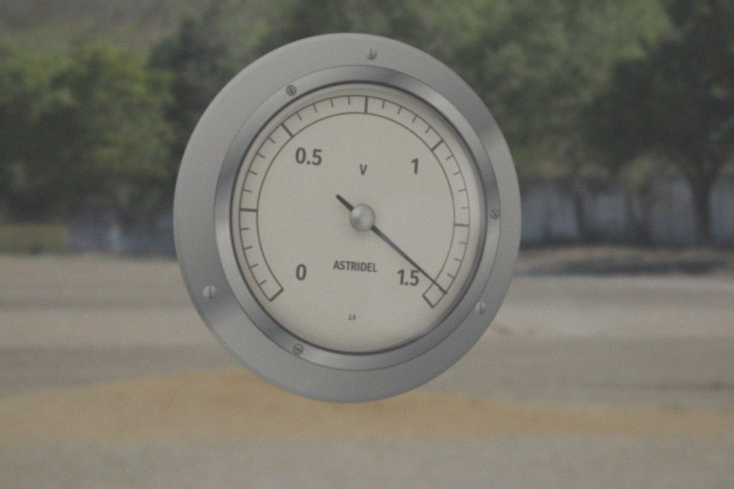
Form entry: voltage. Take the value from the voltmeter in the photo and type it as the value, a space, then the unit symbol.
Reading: 1.45 V
